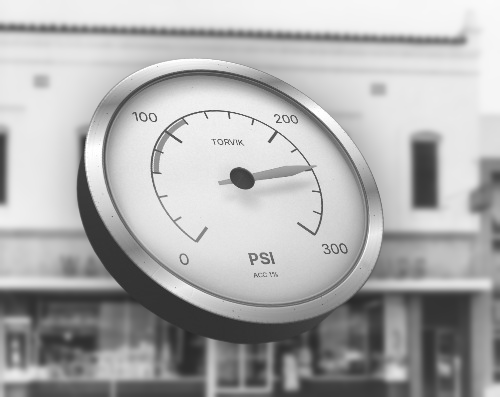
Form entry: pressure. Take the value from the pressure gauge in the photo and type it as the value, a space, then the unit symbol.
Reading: 240 psi
